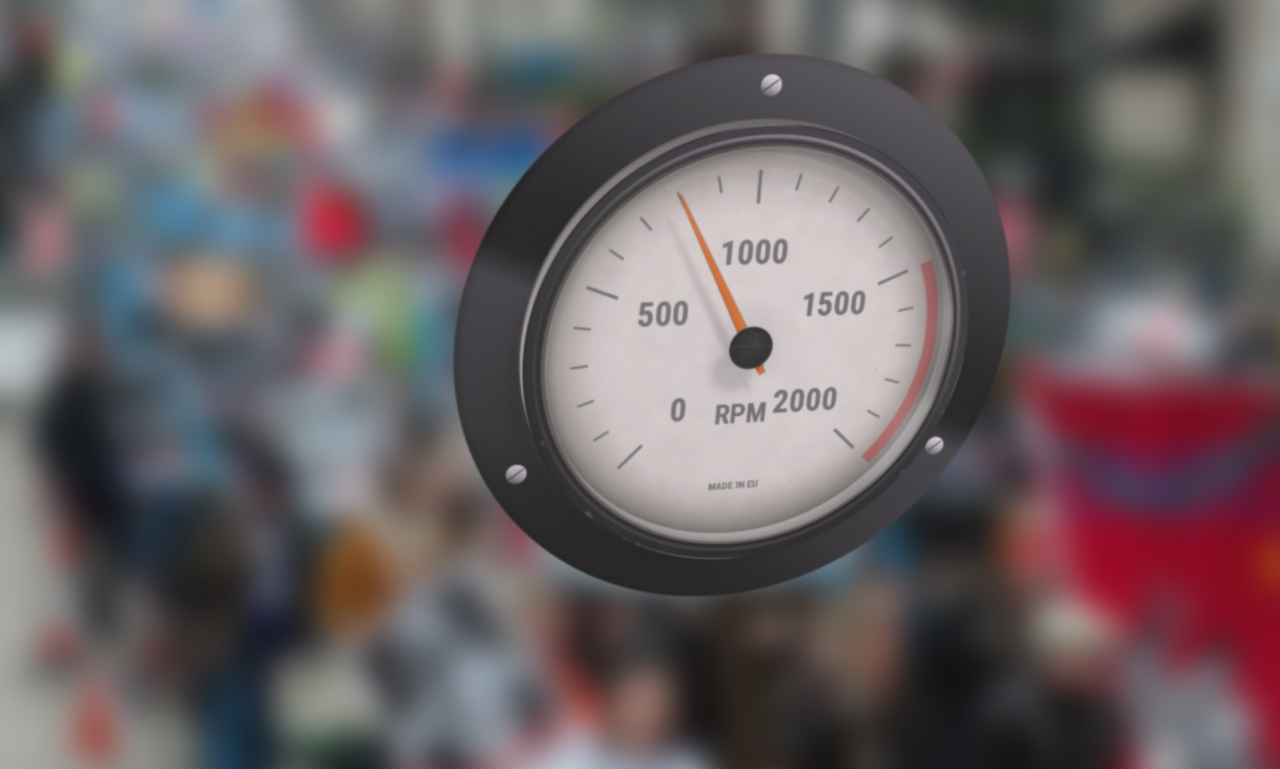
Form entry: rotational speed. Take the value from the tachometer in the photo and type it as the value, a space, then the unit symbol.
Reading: 800 rpm
